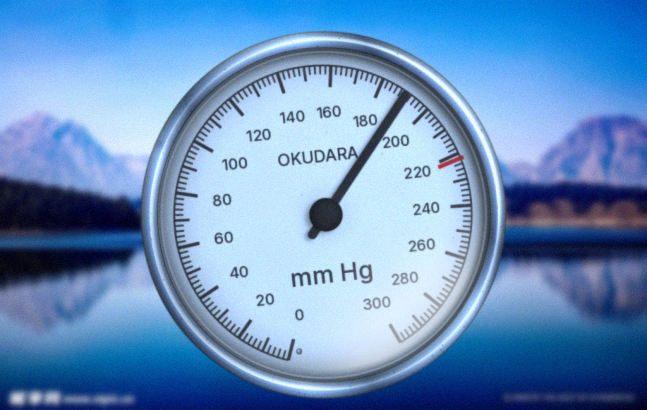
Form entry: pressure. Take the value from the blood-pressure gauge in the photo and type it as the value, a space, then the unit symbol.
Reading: 190 mmHg
